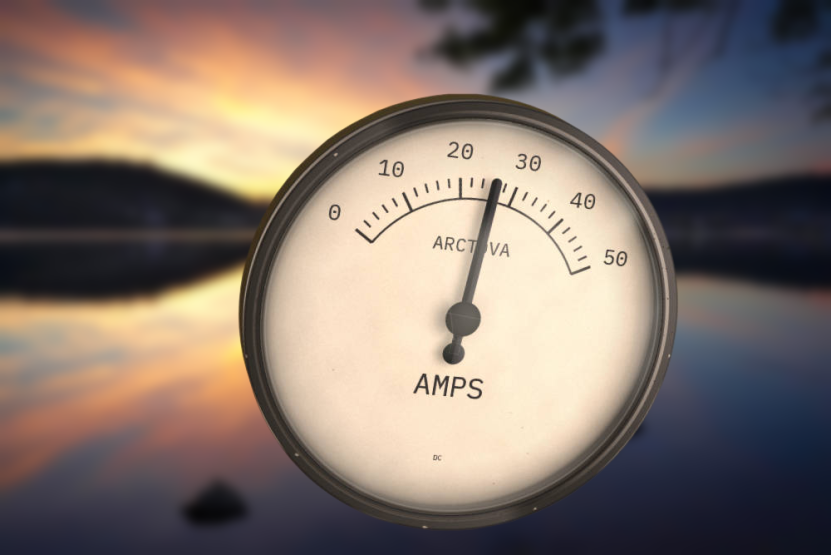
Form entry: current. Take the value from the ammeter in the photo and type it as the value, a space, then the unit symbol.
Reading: 26 A
